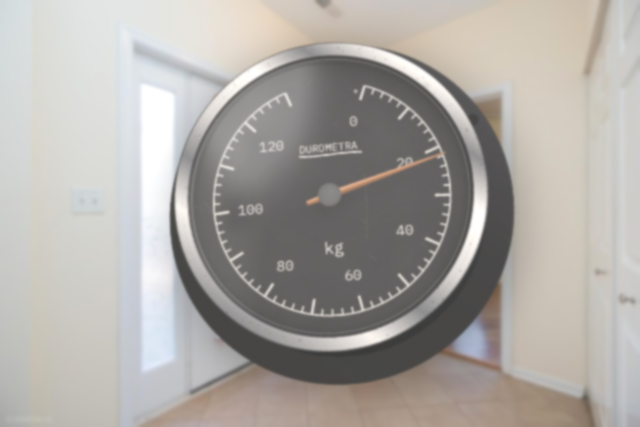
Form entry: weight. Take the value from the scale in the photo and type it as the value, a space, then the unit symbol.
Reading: 22 kg
